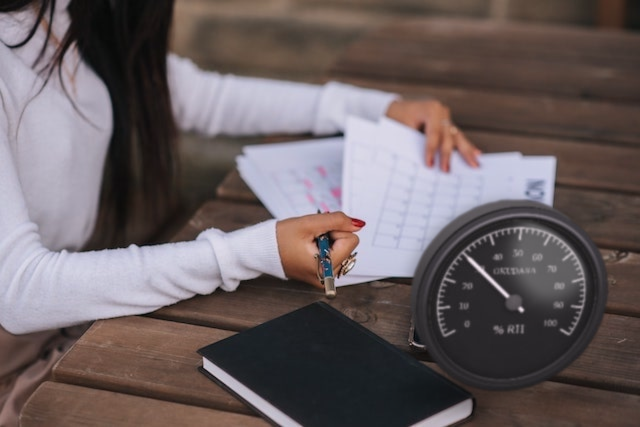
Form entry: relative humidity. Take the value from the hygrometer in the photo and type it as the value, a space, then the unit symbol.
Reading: 30 %
